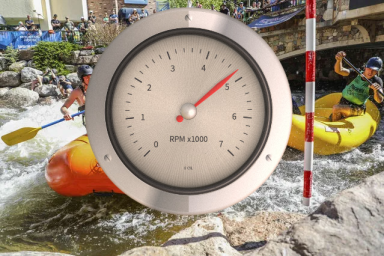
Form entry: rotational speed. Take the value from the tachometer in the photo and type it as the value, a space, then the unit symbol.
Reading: 4800 rpm
